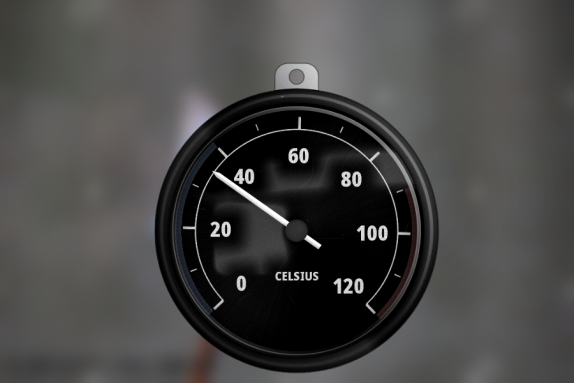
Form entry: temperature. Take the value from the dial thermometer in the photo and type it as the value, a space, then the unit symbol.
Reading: 35 °C
